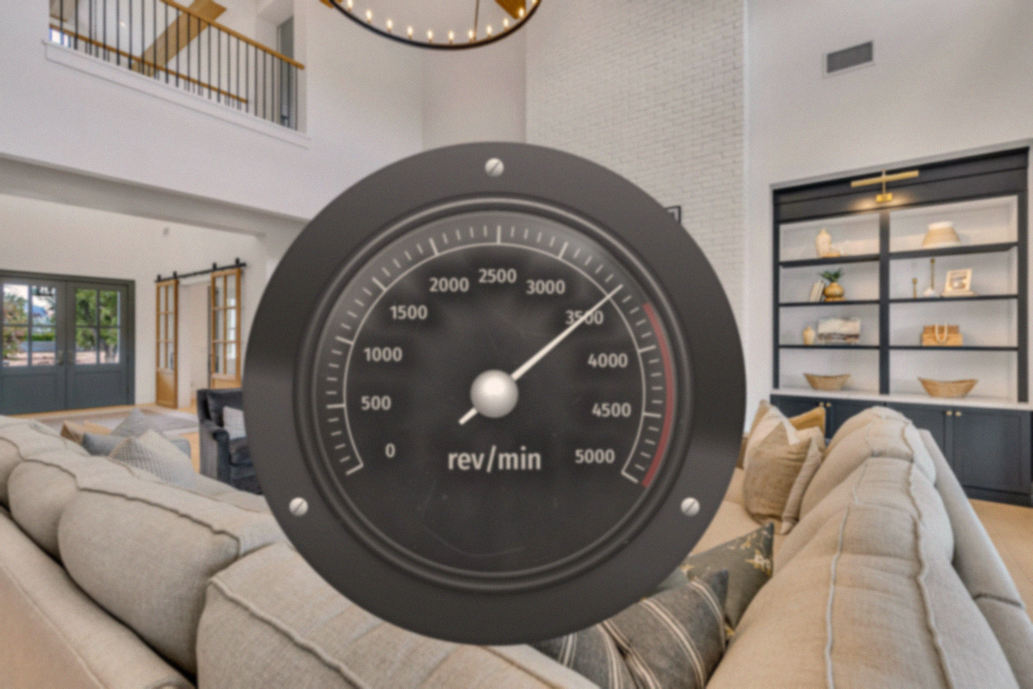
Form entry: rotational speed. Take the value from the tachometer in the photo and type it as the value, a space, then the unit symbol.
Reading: 3500 rpm
